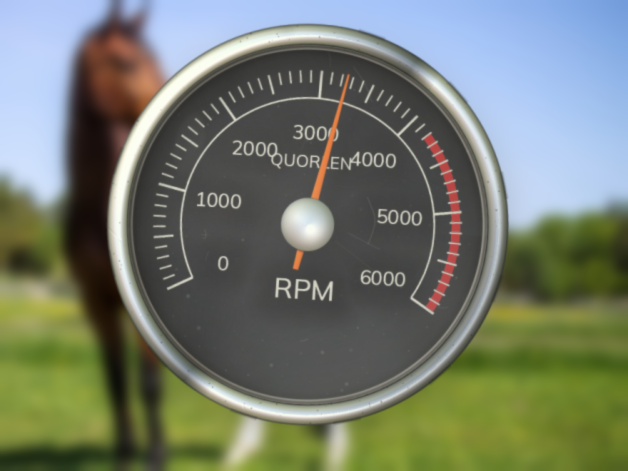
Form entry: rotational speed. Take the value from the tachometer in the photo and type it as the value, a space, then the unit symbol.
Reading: 3250 rpm
